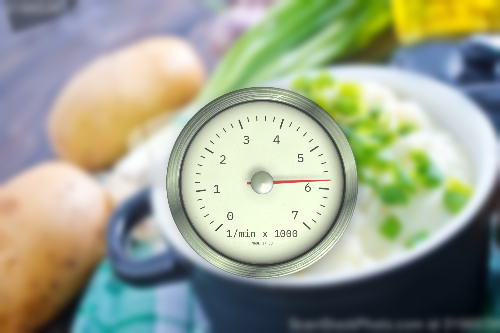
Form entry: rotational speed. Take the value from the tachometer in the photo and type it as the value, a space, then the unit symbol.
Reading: 5800 rpm
